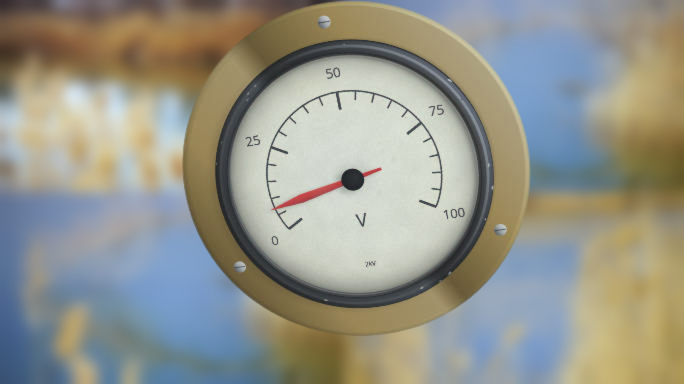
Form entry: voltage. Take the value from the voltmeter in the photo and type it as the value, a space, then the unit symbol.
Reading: 7.5 V
